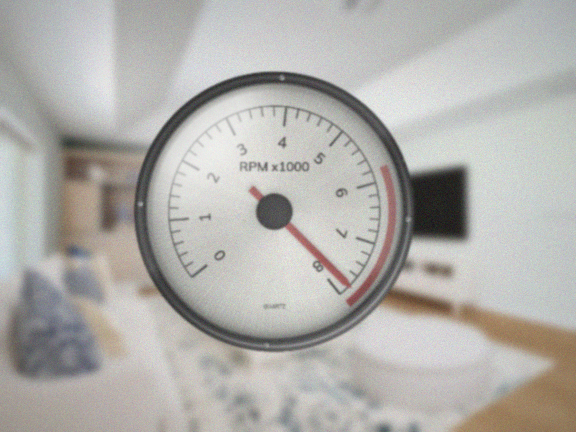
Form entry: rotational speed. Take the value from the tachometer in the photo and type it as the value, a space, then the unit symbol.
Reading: 7800 rpm
